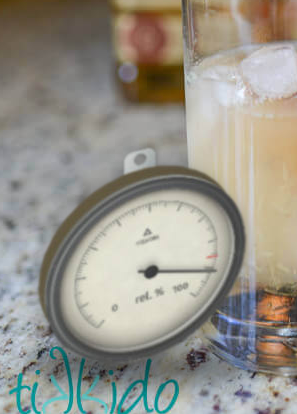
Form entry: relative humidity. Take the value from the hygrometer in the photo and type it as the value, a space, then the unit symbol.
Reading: 90 %
